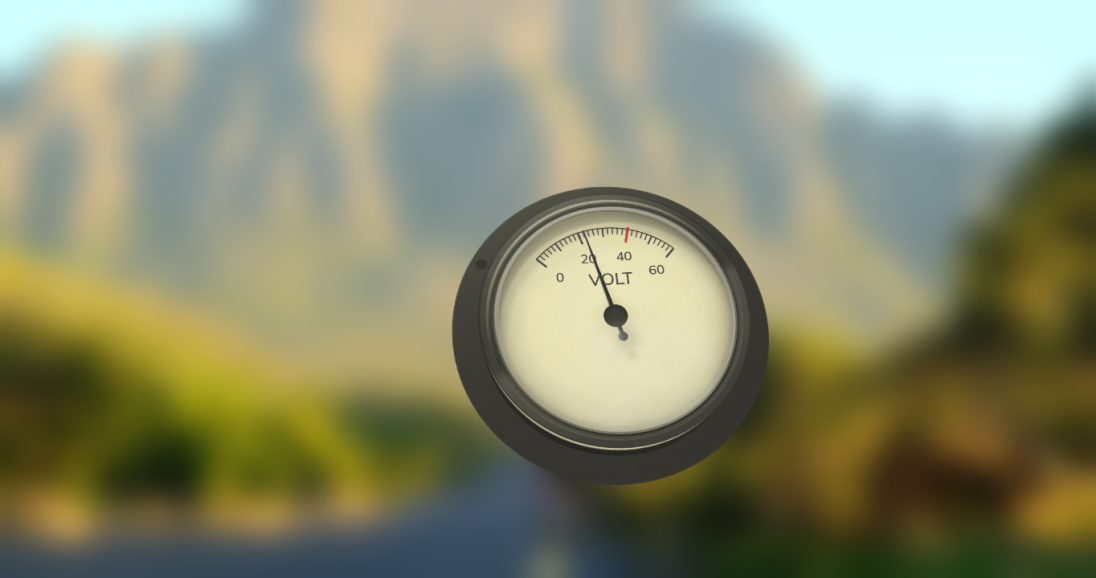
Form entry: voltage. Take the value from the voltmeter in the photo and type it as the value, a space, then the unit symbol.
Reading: 22 V
